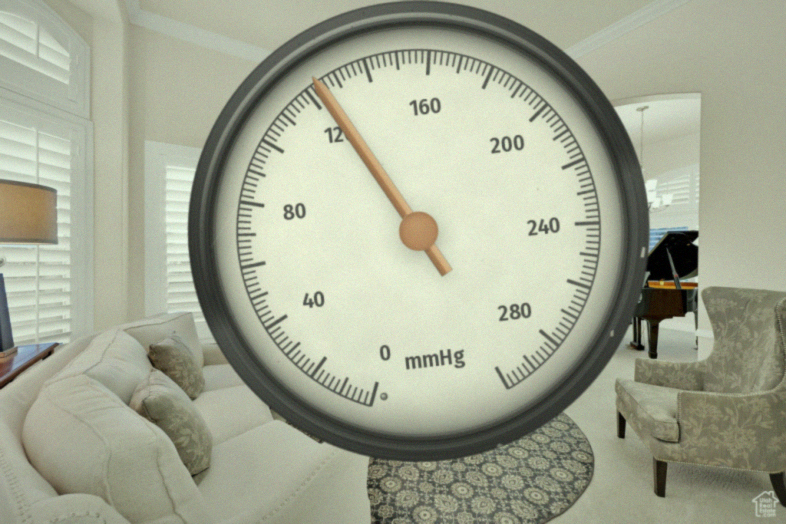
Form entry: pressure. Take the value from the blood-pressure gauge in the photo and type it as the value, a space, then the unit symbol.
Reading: 124 mmHg
